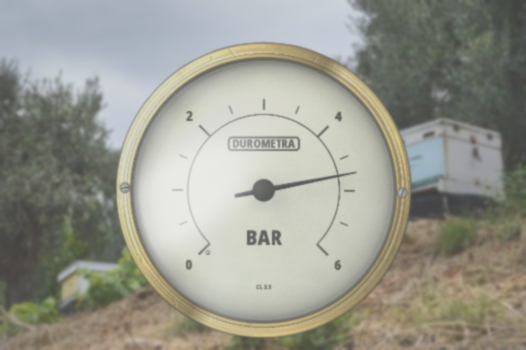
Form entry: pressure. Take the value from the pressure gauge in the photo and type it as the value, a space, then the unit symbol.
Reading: 4.75 bar
